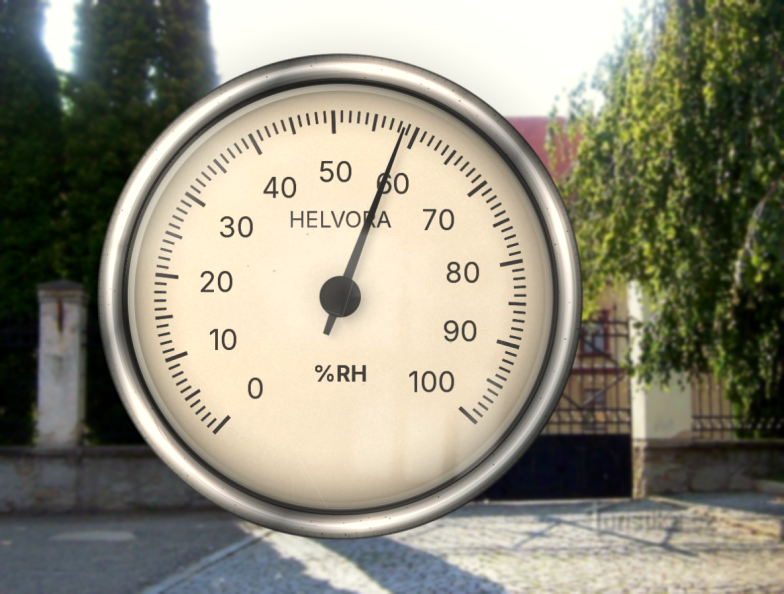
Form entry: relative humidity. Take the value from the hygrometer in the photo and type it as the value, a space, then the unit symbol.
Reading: 58.5 %
